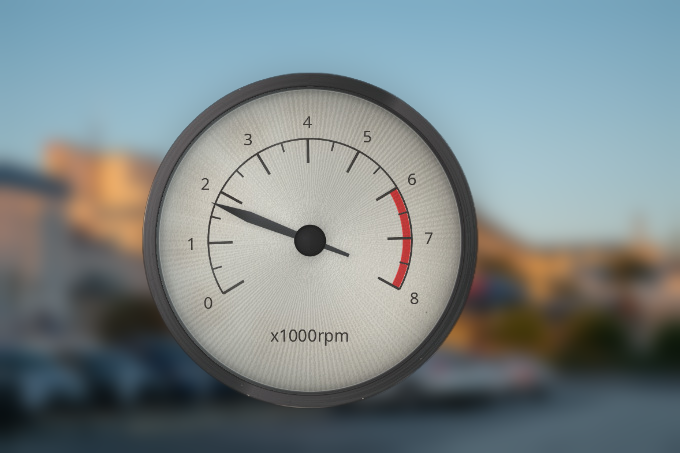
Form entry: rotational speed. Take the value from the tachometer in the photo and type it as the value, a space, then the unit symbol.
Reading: 1750 rpm
